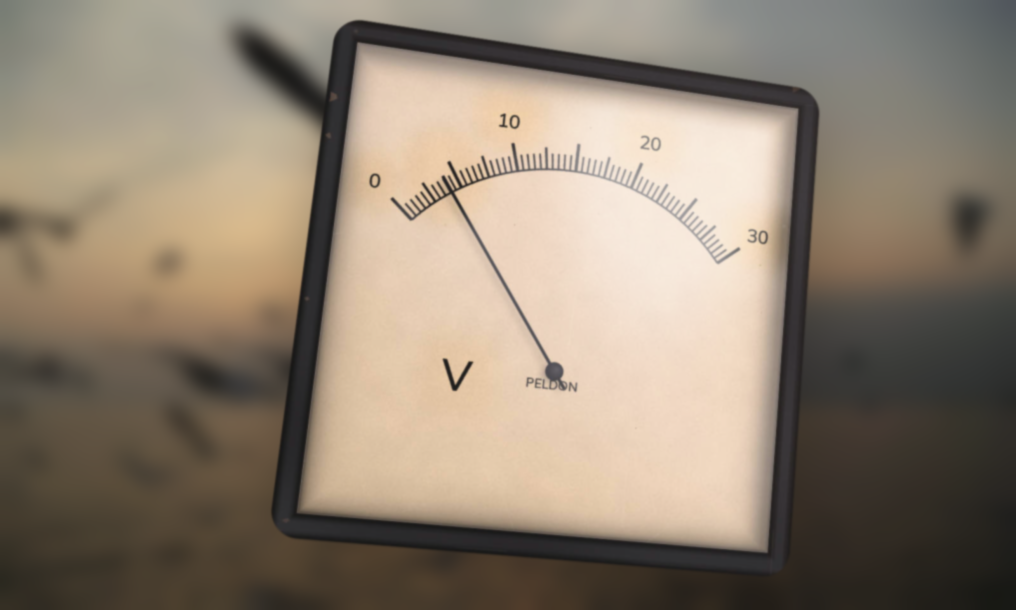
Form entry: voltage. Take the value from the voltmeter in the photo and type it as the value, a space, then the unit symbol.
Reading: 4 V
